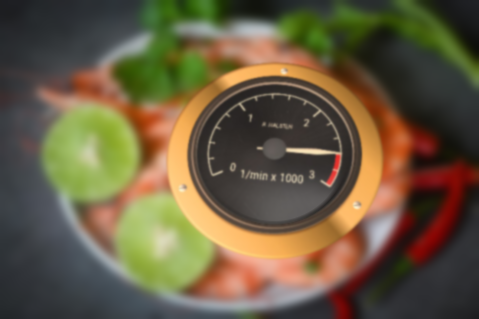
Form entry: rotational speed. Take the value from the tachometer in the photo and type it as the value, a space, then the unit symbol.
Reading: 2600 rpm
